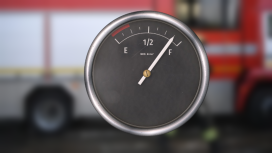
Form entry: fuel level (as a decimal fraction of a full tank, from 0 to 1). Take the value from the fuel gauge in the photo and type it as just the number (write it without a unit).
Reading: 0.875
